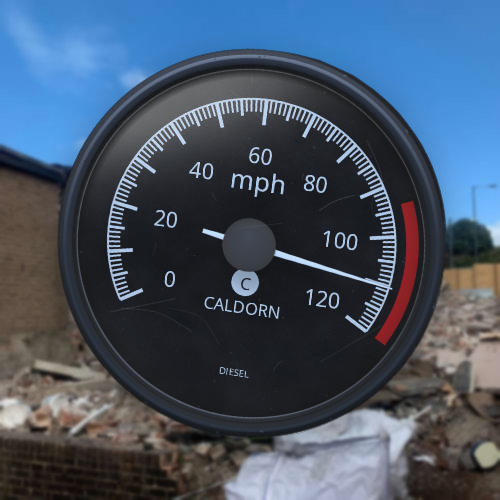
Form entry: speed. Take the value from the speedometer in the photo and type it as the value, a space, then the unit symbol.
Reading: 110 mph
